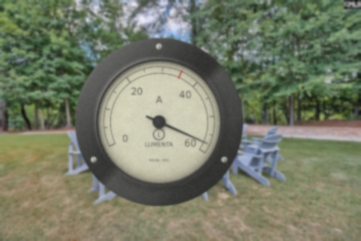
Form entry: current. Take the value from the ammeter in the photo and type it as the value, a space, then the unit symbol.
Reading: 57.5 A
